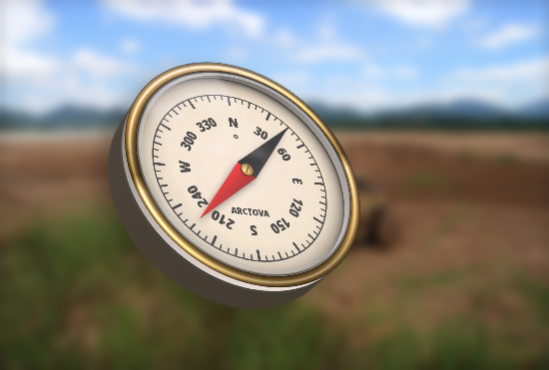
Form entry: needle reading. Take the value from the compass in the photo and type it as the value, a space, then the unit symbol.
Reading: 225 °
